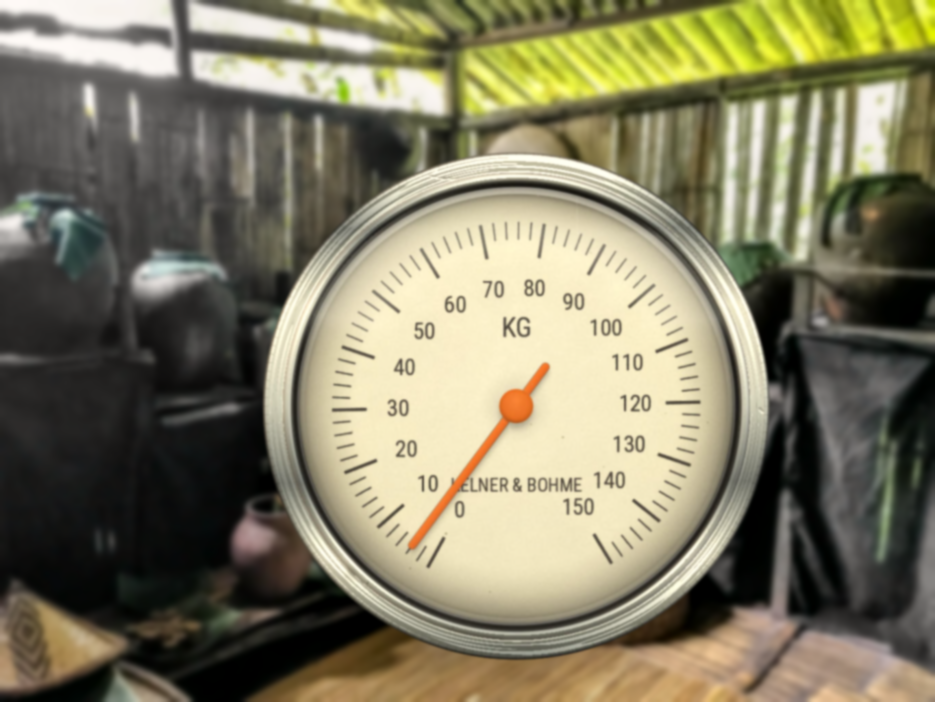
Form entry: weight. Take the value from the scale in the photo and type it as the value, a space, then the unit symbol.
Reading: 4 kg
